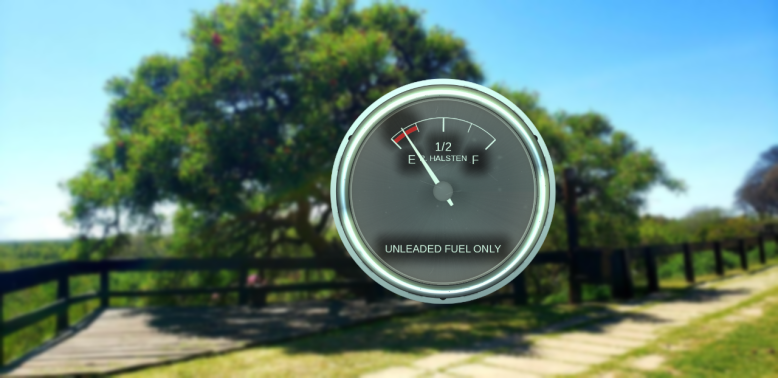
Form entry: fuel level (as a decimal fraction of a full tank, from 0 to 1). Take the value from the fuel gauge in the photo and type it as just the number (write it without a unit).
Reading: 0.125
